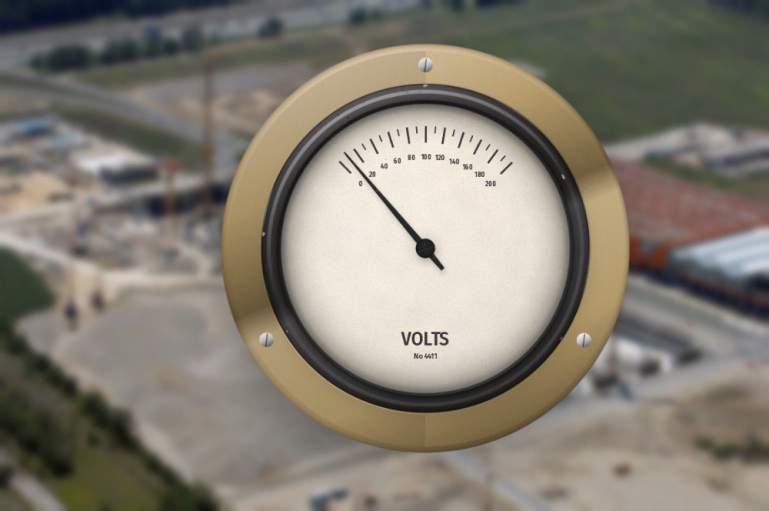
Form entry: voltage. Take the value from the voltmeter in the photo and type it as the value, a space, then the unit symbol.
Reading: 10 V
